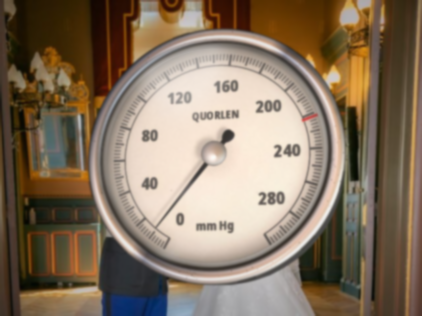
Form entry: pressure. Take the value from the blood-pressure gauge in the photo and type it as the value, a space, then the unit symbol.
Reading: 10 mmHg
